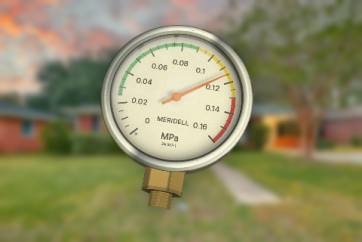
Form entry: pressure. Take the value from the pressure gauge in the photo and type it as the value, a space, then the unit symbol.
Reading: 0.115 MPa
